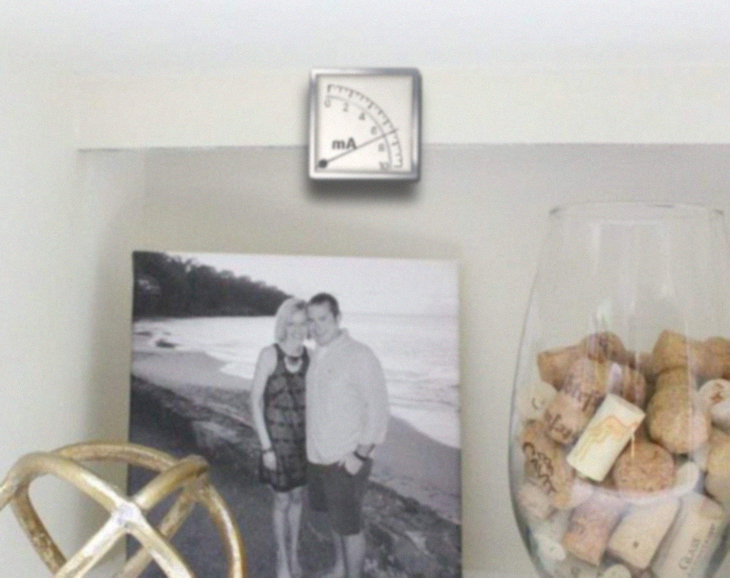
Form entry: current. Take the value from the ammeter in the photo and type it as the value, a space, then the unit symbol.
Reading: 7 mA
